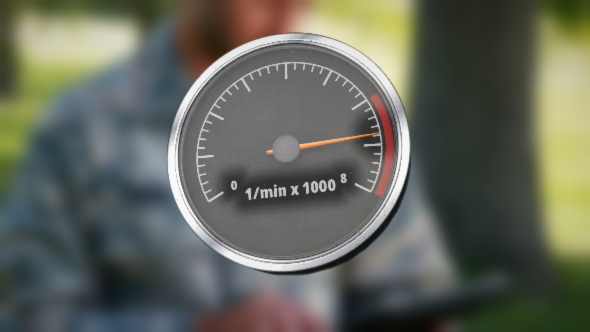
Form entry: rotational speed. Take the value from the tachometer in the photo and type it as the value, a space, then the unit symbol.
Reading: 6800 rpm
